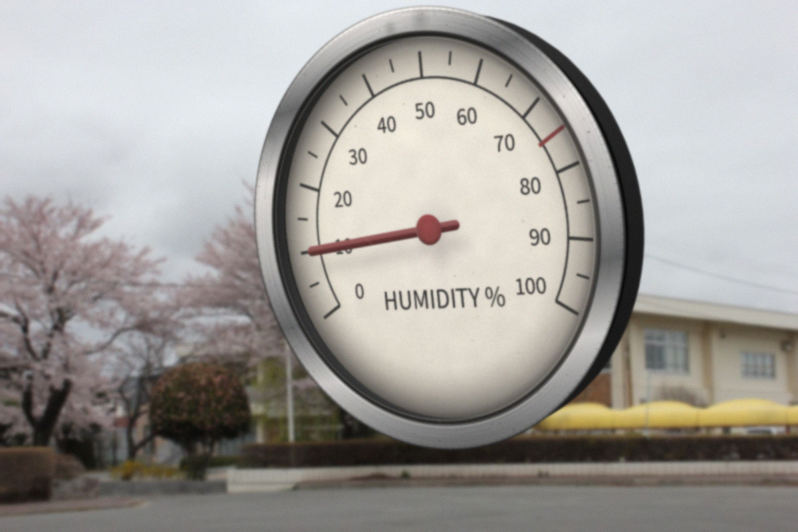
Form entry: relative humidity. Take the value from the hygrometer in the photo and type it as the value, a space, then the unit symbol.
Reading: 10 %
